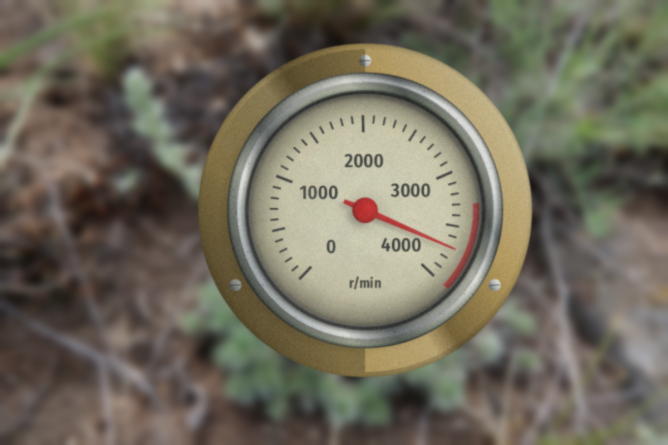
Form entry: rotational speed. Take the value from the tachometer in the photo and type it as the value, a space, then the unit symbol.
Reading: 3700 rpm
